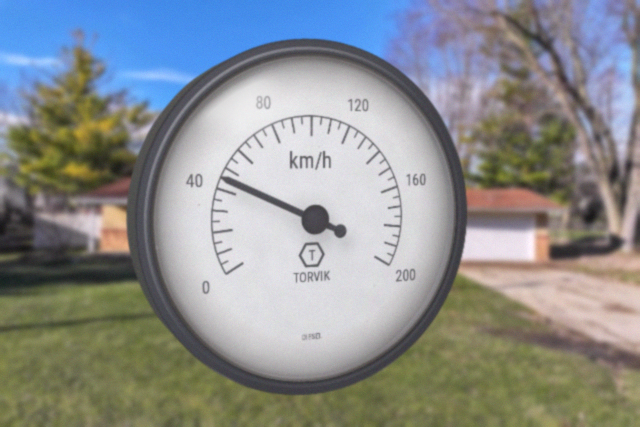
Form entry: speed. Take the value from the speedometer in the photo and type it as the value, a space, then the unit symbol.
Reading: 45 km/h
